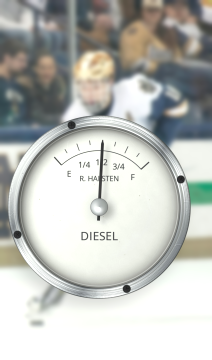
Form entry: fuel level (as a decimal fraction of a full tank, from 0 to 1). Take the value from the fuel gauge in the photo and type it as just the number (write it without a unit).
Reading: 0.5
